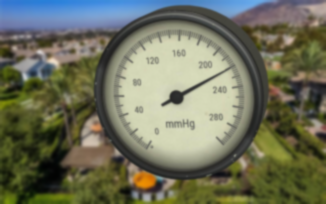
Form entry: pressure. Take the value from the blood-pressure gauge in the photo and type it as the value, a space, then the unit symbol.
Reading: 220 mmHg
